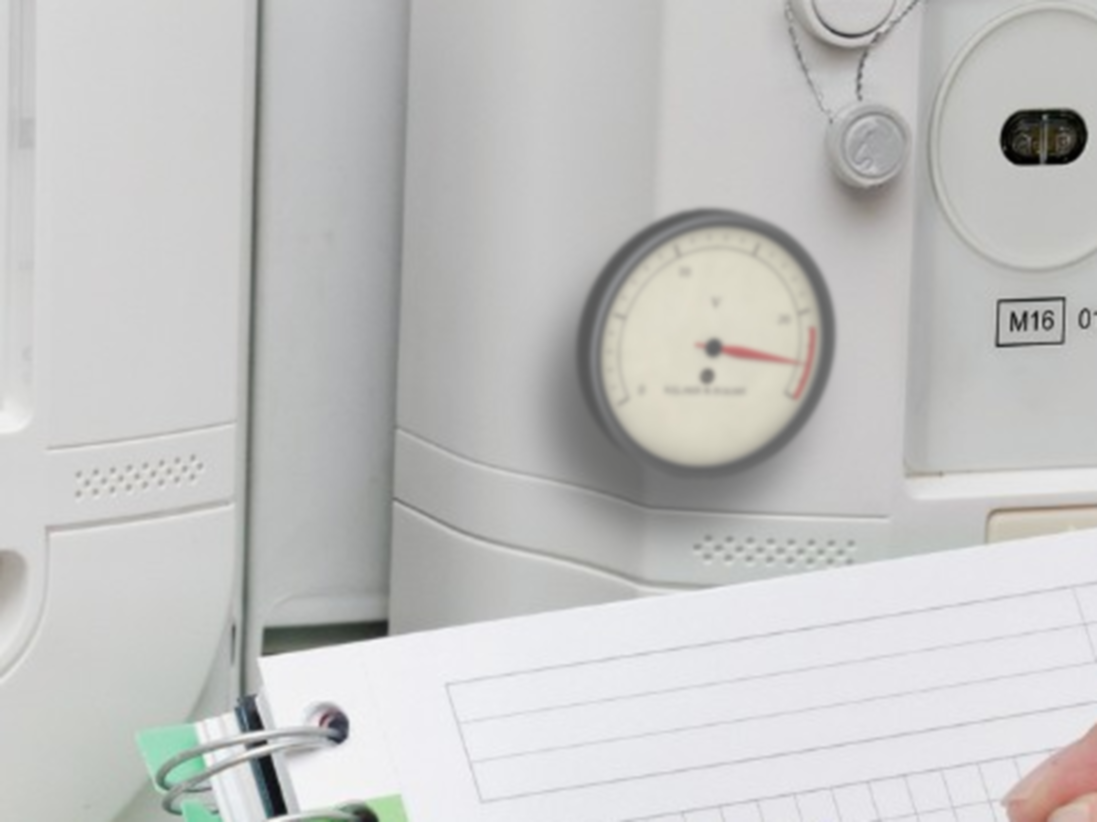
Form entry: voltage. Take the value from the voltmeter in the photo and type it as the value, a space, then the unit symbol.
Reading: 23 V
